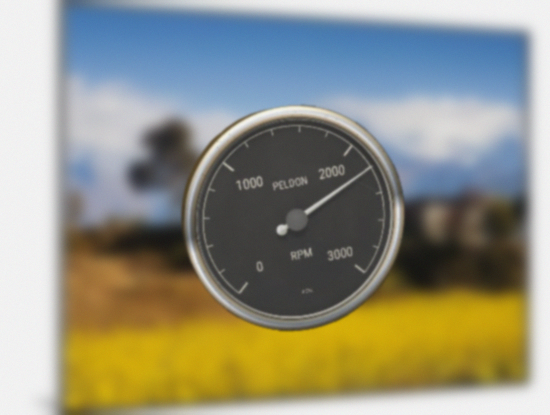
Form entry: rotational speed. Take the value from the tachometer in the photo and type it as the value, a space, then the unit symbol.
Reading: 2200 rpm
